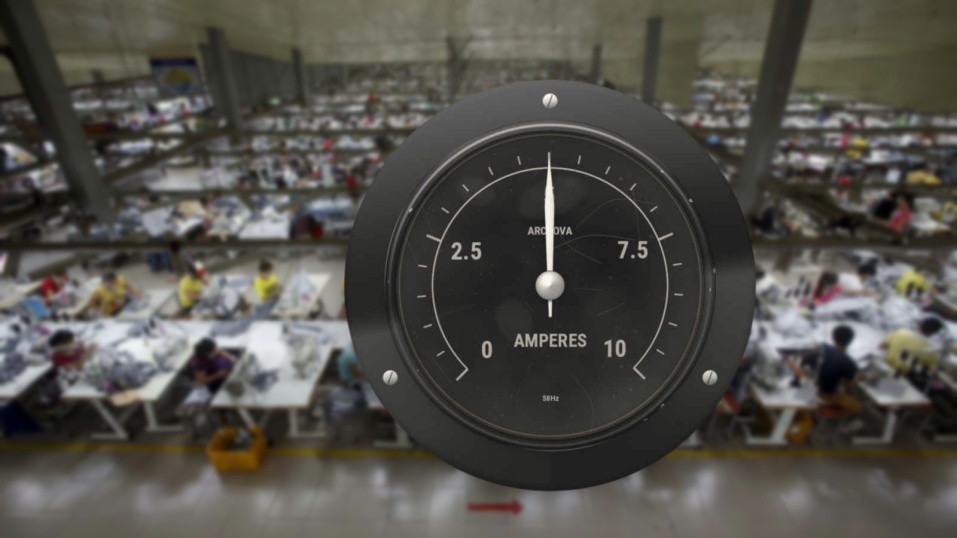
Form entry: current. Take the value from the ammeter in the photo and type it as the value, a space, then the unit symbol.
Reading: 5 A
